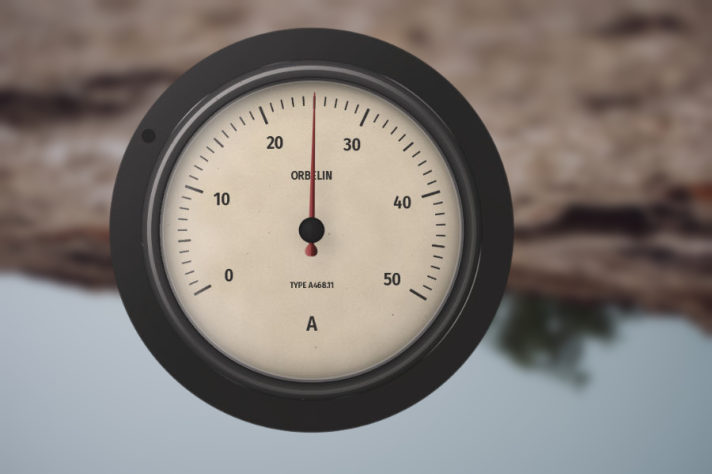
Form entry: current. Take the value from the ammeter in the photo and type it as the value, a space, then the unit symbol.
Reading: 25 A
